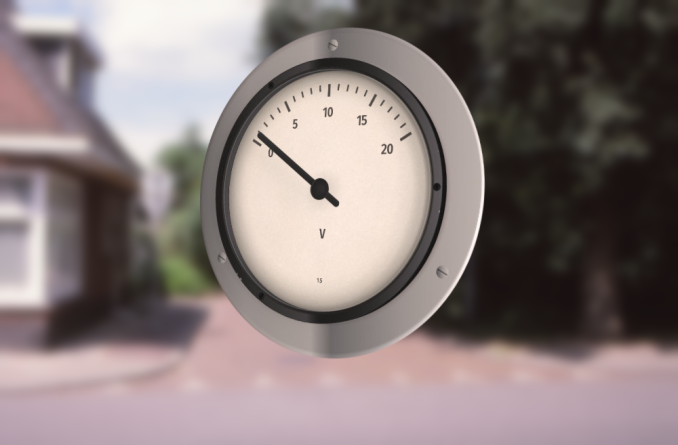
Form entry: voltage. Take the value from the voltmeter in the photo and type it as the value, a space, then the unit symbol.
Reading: 1 V
